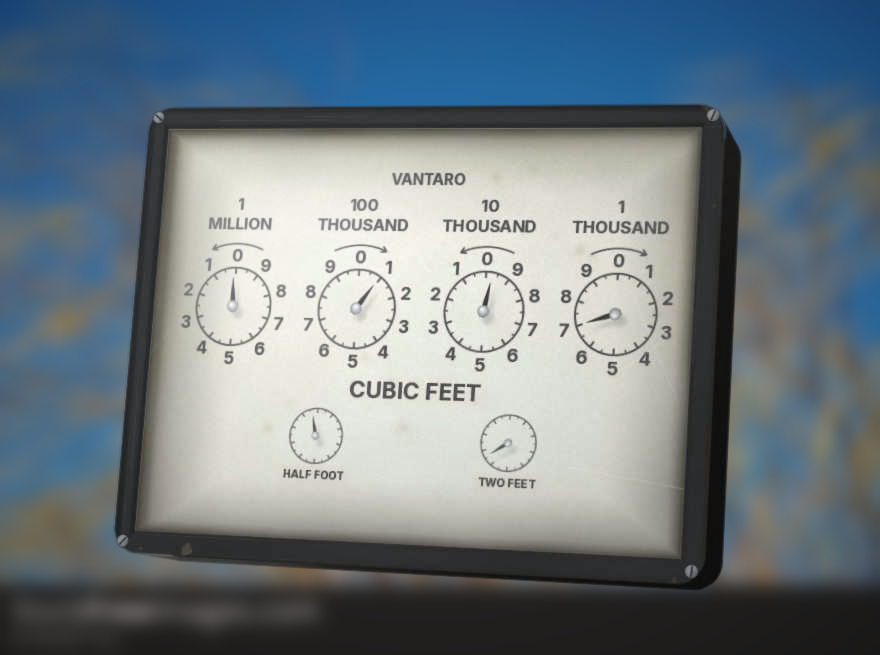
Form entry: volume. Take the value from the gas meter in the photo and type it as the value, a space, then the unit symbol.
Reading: 9700 ft³
